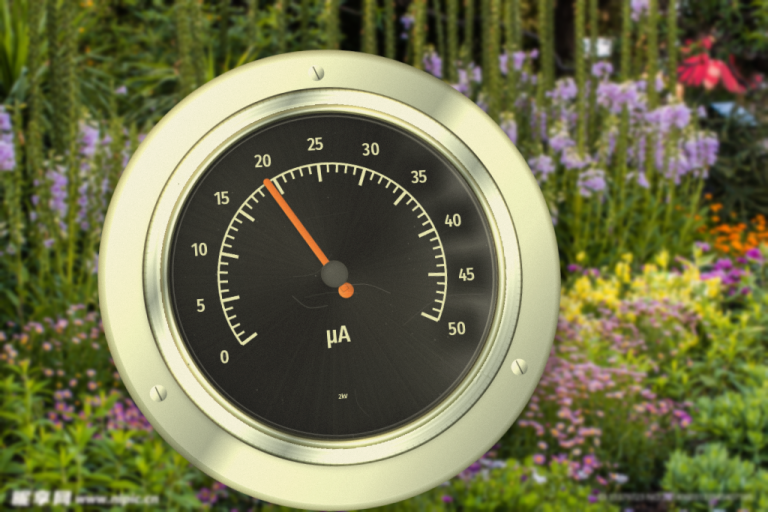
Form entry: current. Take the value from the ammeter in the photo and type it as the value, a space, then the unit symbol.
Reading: 19 µA
